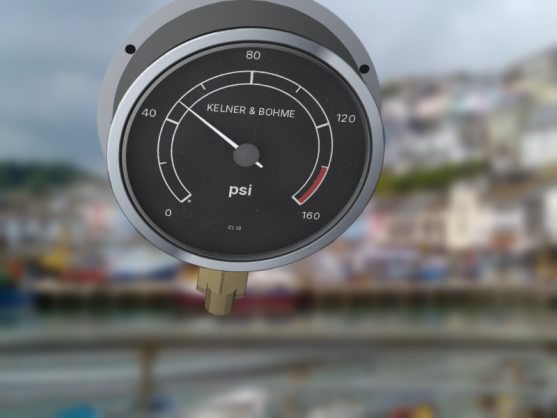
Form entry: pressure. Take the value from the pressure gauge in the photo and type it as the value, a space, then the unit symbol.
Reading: 50 psi
